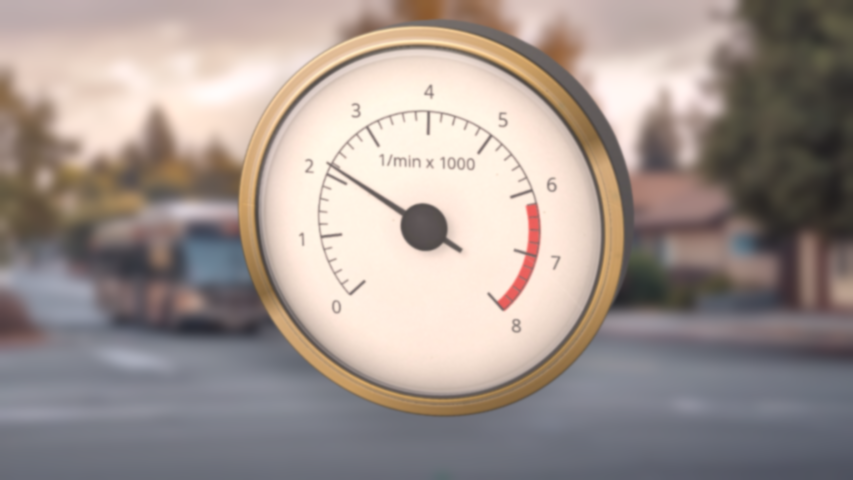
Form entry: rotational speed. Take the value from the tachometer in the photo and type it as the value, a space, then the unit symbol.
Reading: 2200 rpm
